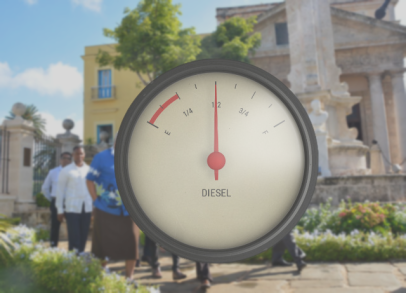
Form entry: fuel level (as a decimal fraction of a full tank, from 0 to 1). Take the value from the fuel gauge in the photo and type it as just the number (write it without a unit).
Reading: 0.5
